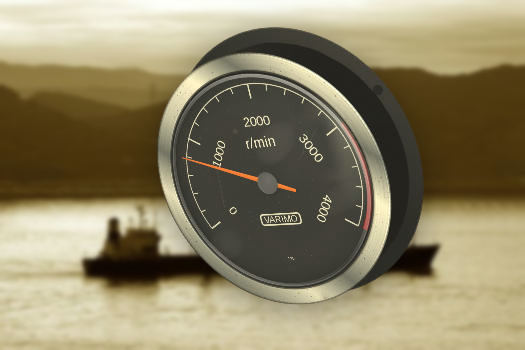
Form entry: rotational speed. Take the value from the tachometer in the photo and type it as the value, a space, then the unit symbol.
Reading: 800 rpm
